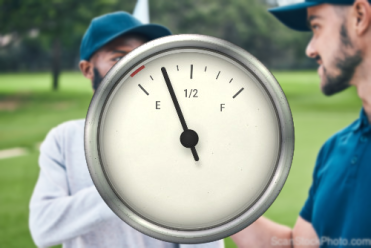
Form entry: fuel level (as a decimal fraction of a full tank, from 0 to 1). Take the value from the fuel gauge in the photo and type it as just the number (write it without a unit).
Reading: 0.25
